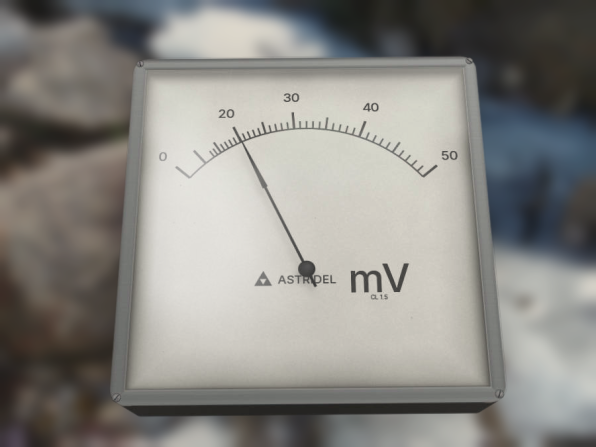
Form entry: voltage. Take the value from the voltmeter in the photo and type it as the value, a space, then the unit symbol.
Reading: 20 mV
